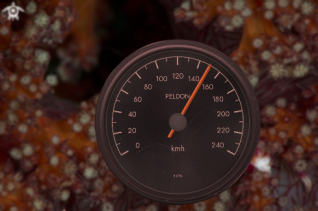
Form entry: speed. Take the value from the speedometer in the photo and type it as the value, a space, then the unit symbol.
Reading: 150 km/h
